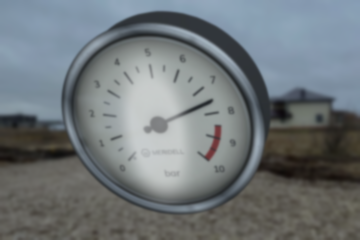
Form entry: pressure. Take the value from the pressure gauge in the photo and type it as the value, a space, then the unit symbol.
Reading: 7.5 bar
